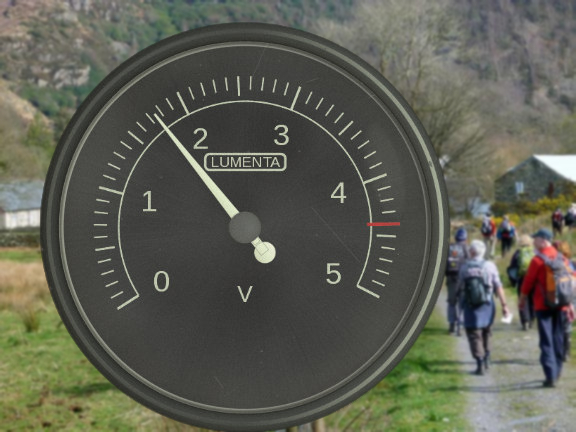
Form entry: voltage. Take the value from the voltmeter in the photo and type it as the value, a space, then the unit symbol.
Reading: 1.75 V
